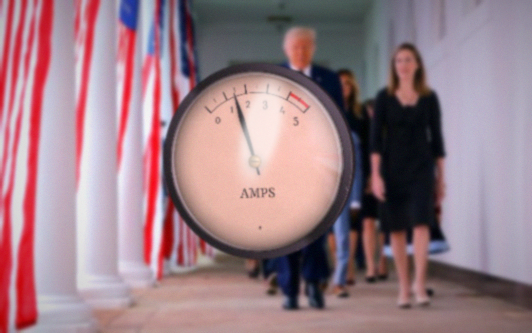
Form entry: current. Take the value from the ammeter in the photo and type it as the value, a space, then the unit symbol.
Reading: 1.5 A
